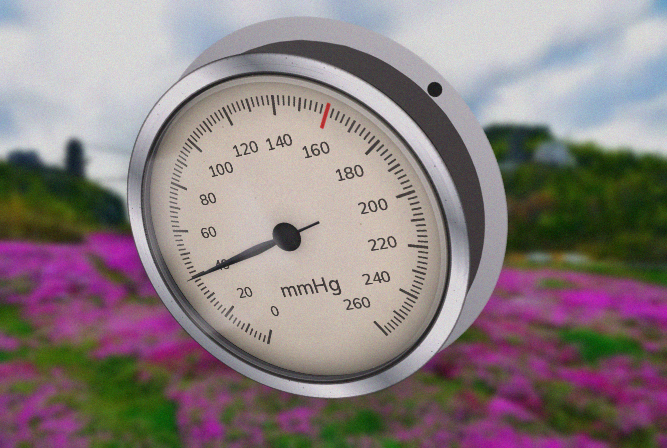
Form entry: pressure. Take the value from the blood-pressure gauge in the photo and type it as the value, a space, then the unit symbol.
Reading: 40 mmHg
